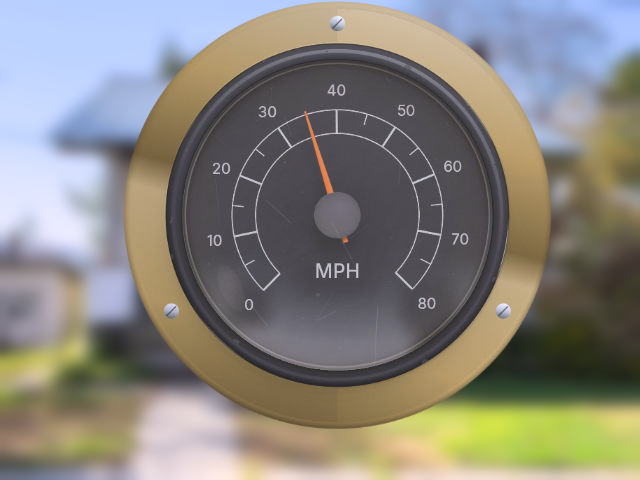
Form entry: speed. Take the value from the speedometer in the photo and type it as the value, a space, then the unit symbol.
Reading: 35 mph
